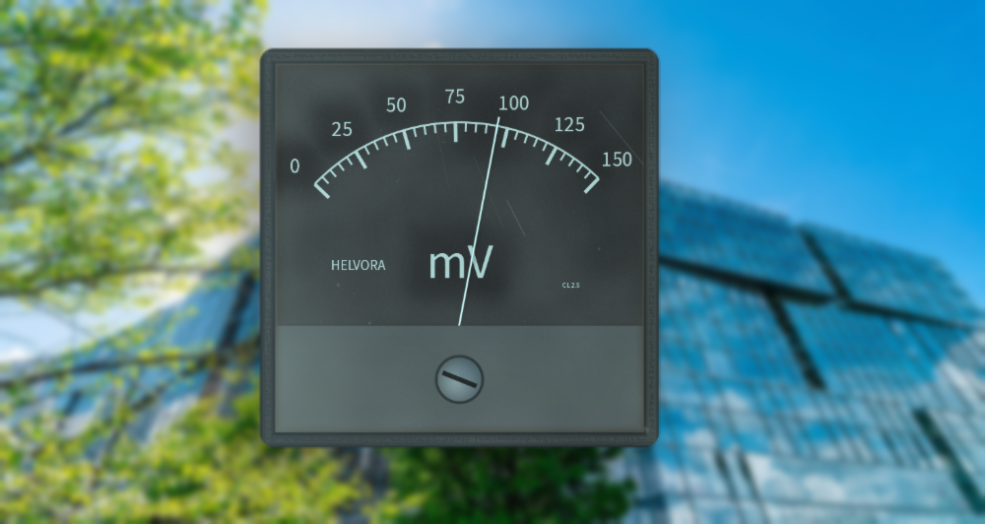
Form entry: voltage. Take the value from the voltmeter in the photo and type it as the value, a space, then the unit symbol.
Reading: 95 mV
